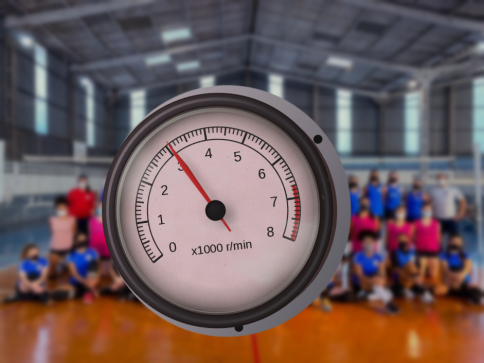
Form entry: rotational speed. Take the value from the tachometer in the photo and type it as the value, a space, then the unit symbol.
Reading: 3100 rpm
